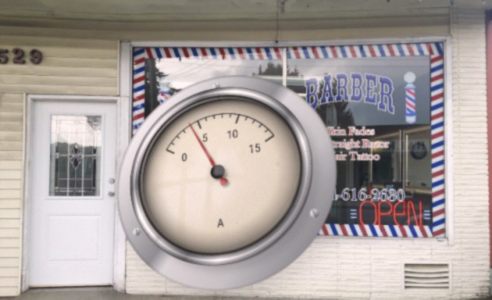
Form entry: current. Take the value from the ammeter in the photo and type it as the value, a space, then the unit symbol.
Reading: 4 A
